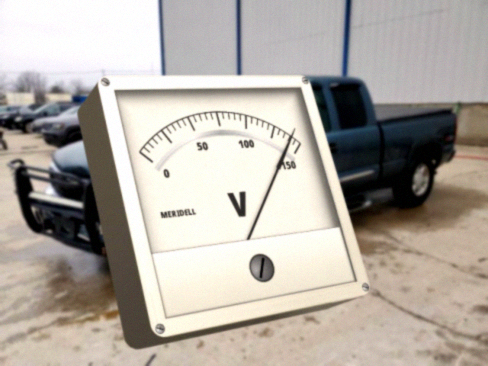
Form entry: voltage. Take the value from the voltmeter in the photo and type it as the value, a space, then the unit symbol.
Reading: 140 V
